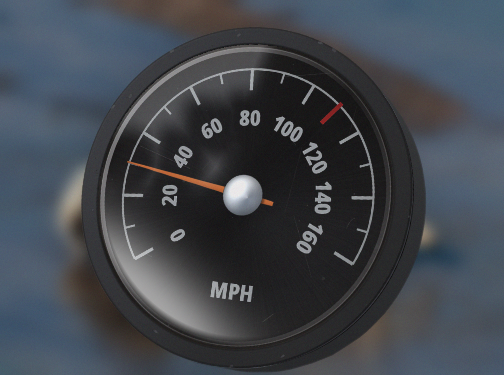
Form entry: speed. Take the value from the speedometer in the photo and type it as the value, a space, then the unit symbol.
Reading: 30 mph
